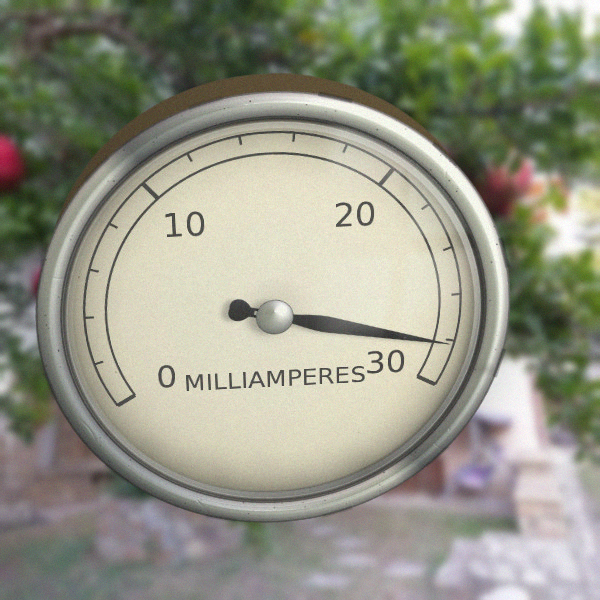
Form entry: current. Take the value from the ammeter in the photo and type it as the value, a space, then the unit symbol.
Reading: 28 mA
